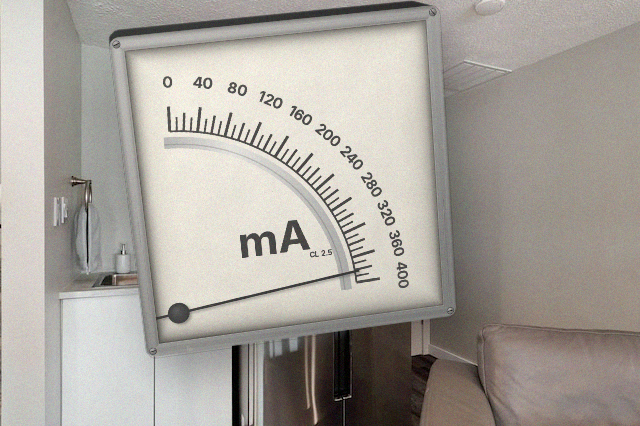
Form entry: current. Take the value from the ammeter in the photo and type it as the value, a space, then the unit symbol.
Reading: 380 mA
